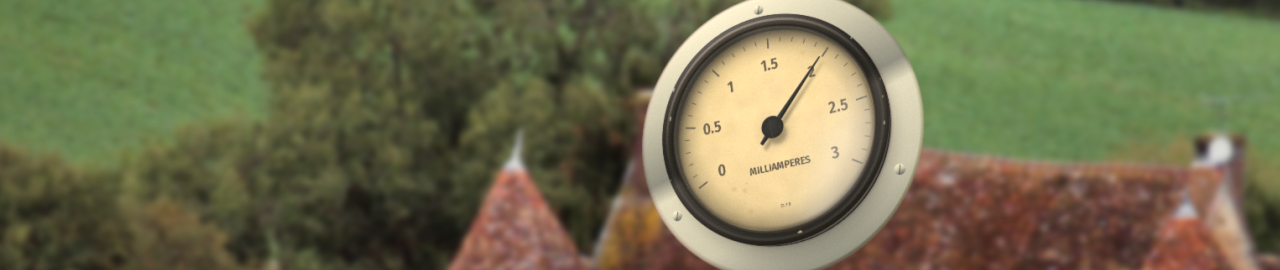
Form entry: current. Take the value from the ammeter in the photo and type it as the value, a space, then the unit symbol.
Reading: 2 mA
